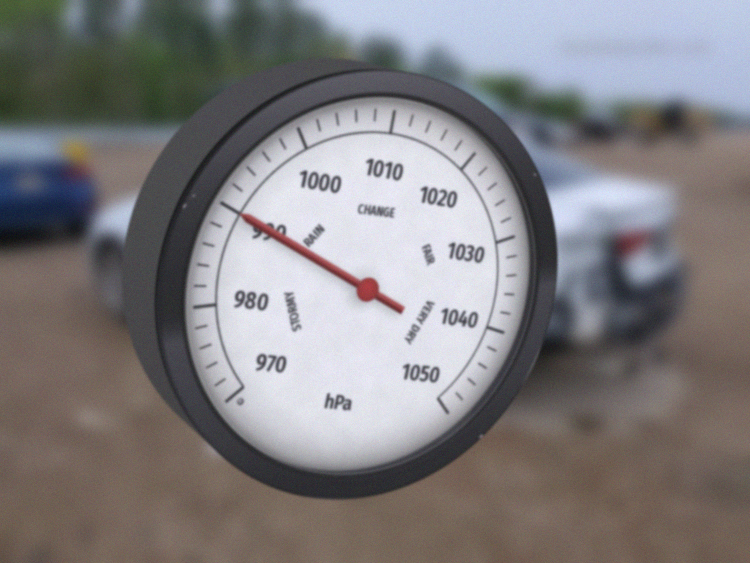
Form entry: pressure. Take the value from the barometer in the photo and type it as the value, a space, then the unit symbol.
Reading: 990 hPa
